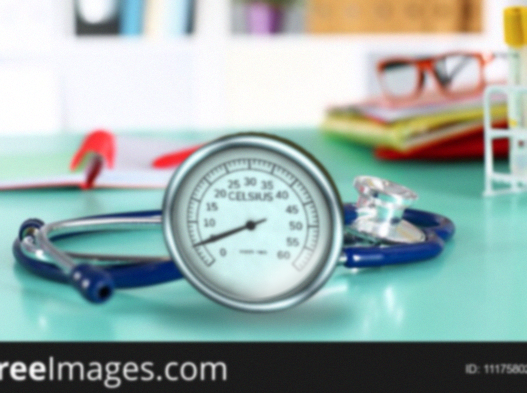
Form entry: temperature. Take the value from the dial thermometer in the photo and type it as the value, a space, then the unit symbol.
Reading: 5 °C
